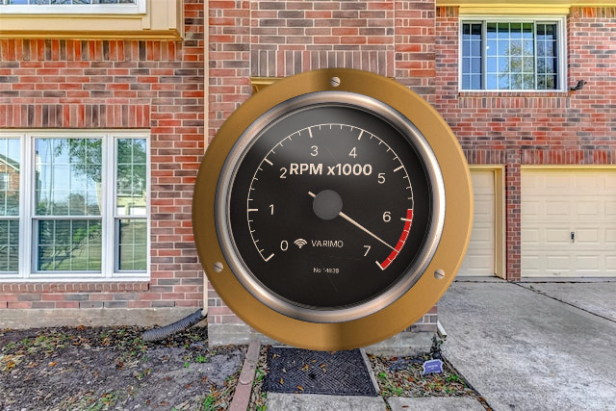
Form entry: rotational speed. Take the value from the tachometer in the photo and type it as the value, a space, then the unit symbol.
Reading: 6600 rpm
